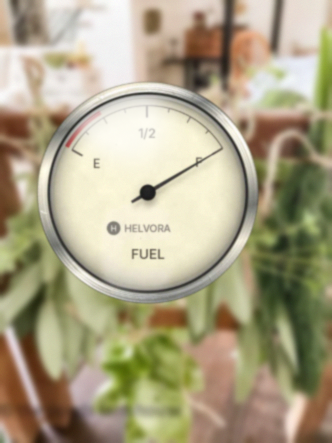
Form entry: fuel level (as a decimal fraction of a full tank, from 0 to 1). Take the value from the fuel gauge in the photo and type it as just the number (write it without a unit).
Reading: 1
